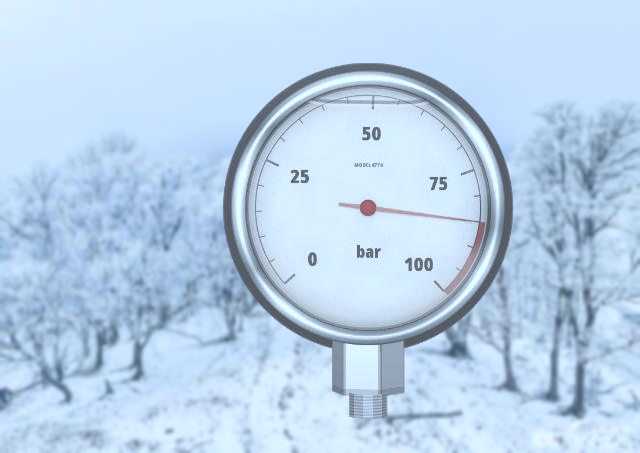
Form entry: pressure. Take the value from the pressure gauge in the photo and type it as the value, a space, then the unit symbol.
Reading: 85 bar
